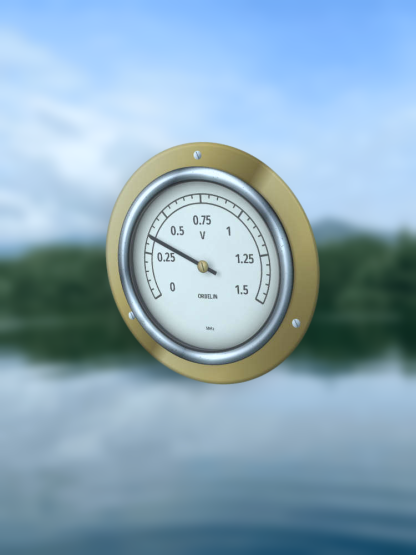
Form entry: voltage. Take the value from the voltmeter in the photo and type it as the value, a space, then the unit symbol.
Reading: 0.35 V
